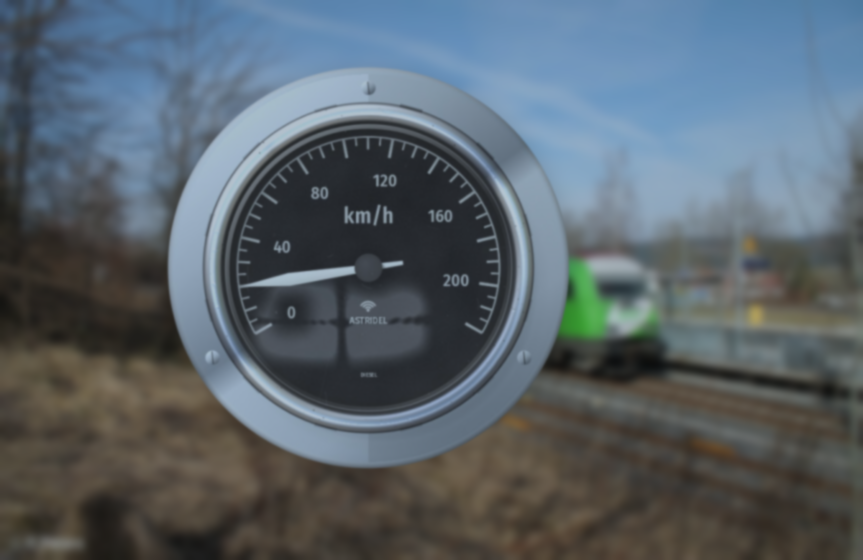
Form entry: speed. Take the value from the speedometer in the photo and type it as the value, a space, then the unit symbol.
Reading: 20 km/h
